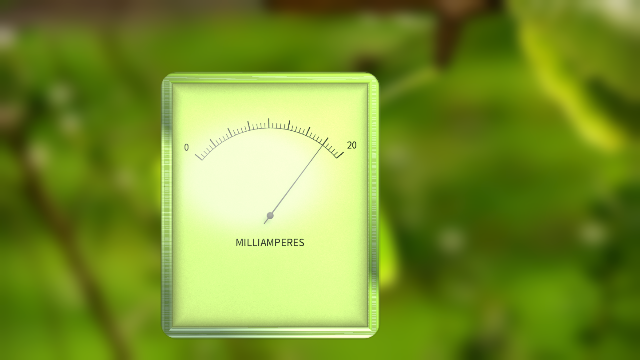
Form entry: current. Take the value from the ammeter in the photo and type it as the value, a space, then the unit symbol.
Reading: 17.5 mA
